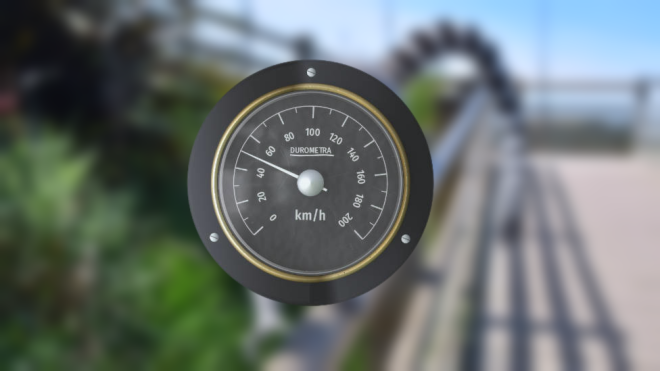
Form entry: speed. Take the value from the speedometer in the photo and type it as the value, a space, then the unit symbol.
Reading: 50 km/h
